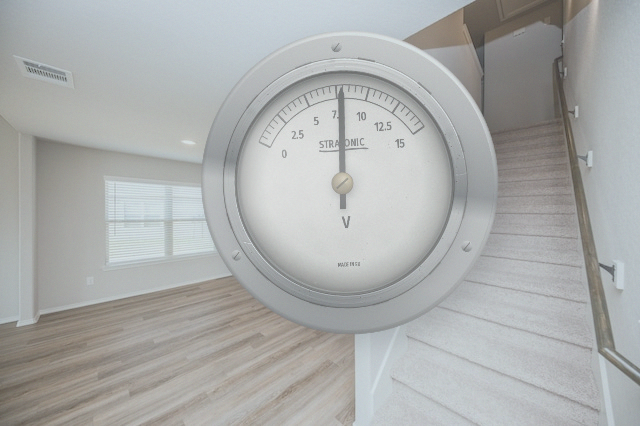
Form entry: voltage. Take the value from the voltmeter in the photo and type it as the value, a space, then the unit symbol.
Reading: 8 V
